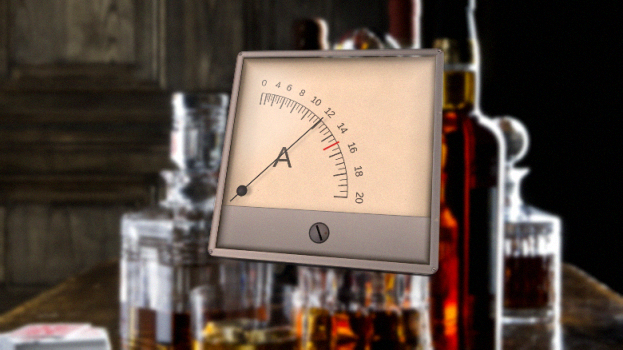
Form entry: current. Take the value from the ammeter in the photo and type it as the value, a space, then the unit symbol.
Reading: 12 A
